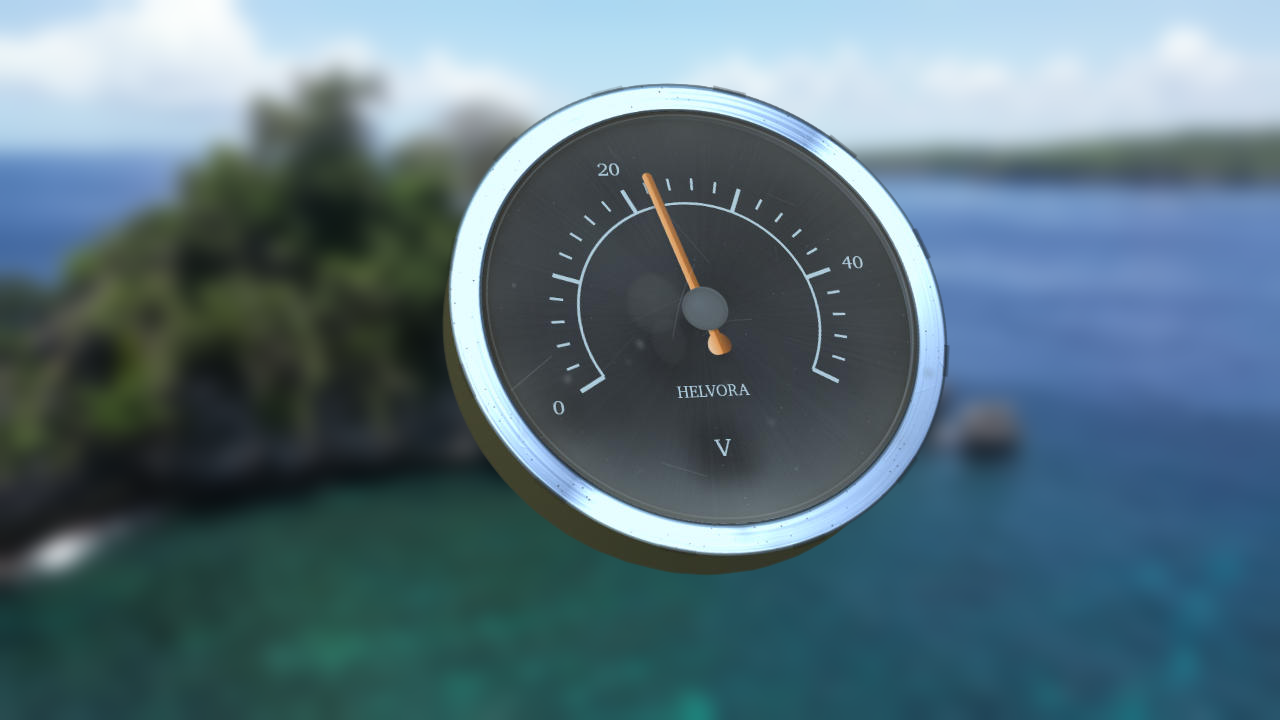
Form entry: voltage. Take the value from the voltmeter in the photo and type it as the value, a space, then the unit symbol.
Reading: 22 V
